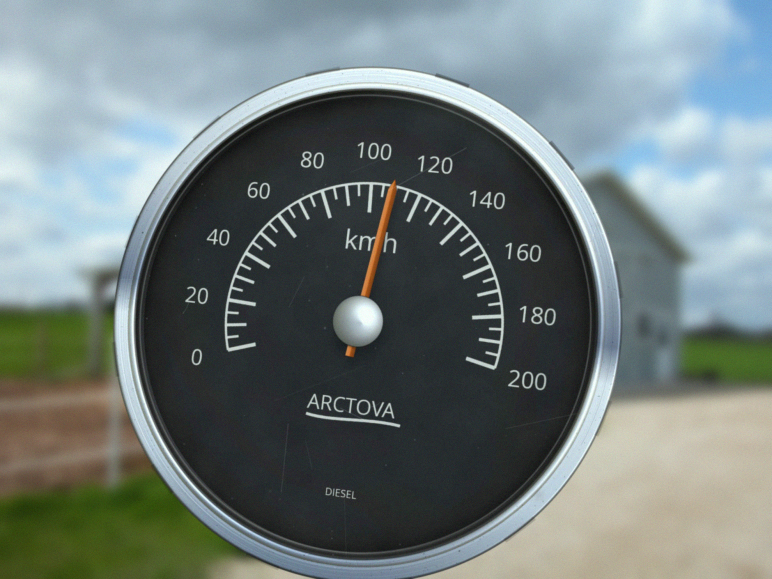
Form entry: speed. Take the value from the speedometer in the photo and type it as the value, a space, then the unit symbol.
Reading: 110 km/h
